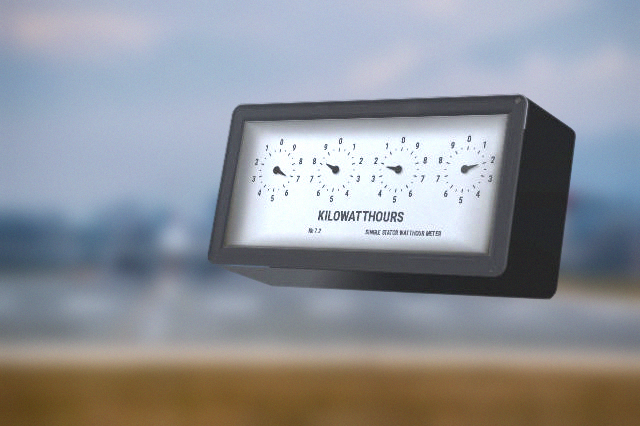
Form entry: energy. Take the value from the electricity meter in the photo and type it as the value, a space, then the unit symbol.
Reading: 6822 kWh
